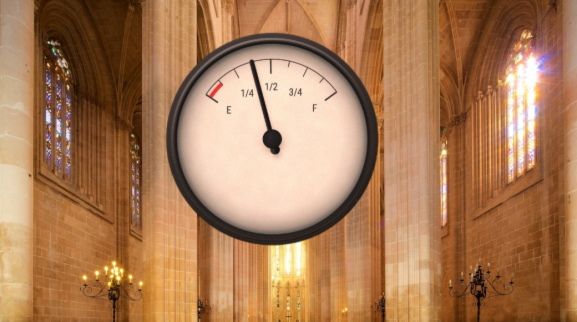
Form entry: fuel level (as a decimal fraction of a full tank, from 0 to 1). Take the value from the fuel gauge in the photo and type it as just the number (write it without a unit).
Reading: 0.375
